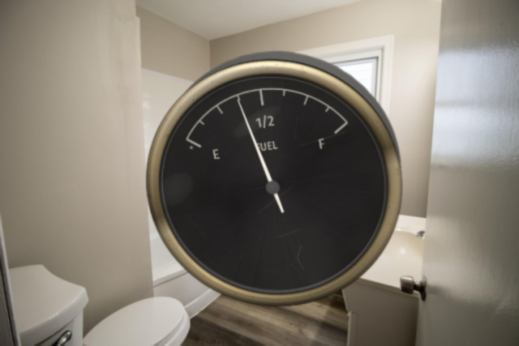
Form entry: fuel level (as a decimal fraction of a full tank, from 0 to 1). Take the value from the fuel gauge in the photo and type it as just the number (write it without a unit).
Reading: 0.375
